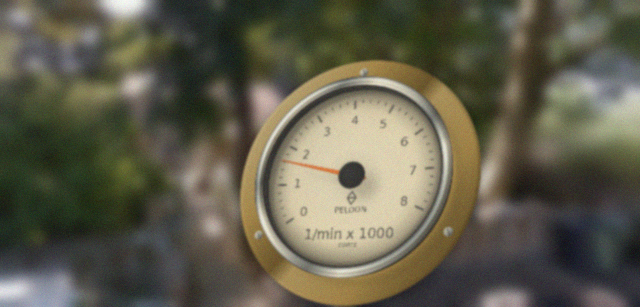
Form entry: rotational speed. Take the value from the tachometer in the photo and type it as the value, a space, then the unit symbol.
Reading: 1600 rpm
